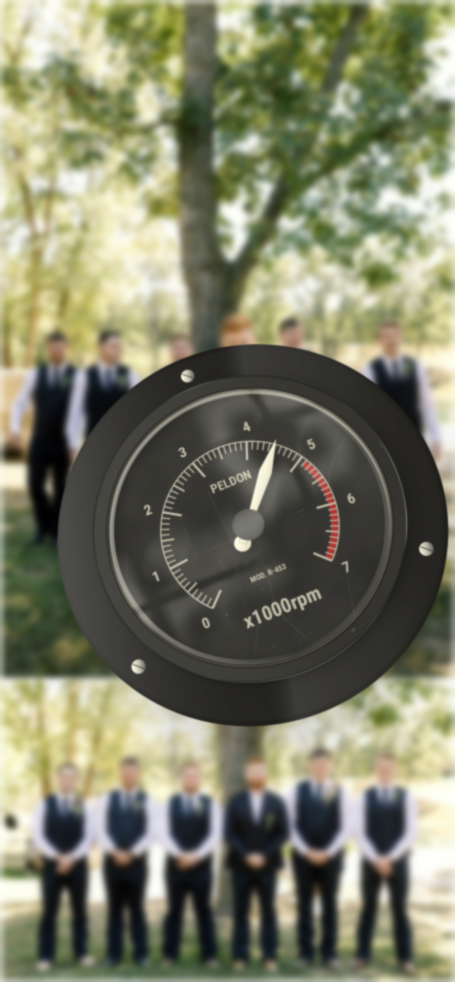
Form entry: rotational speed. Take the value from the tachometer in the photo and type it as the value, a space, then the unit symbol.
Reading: 4500 rpm
